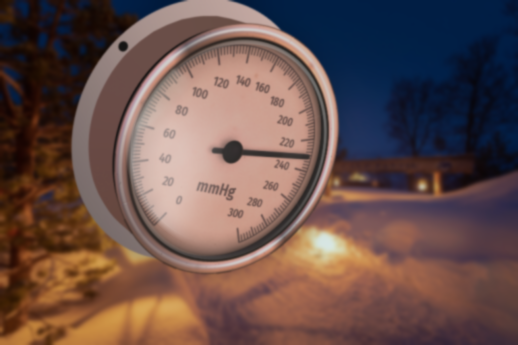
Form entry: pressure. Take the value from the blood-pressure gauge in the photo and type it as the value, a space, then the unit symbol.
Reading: 230 mmHg
